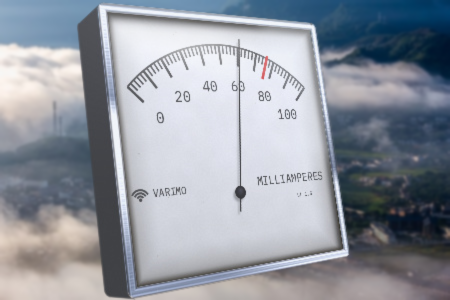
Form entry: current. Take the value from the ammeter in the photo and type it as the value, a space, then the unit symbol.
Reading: 60 mA
